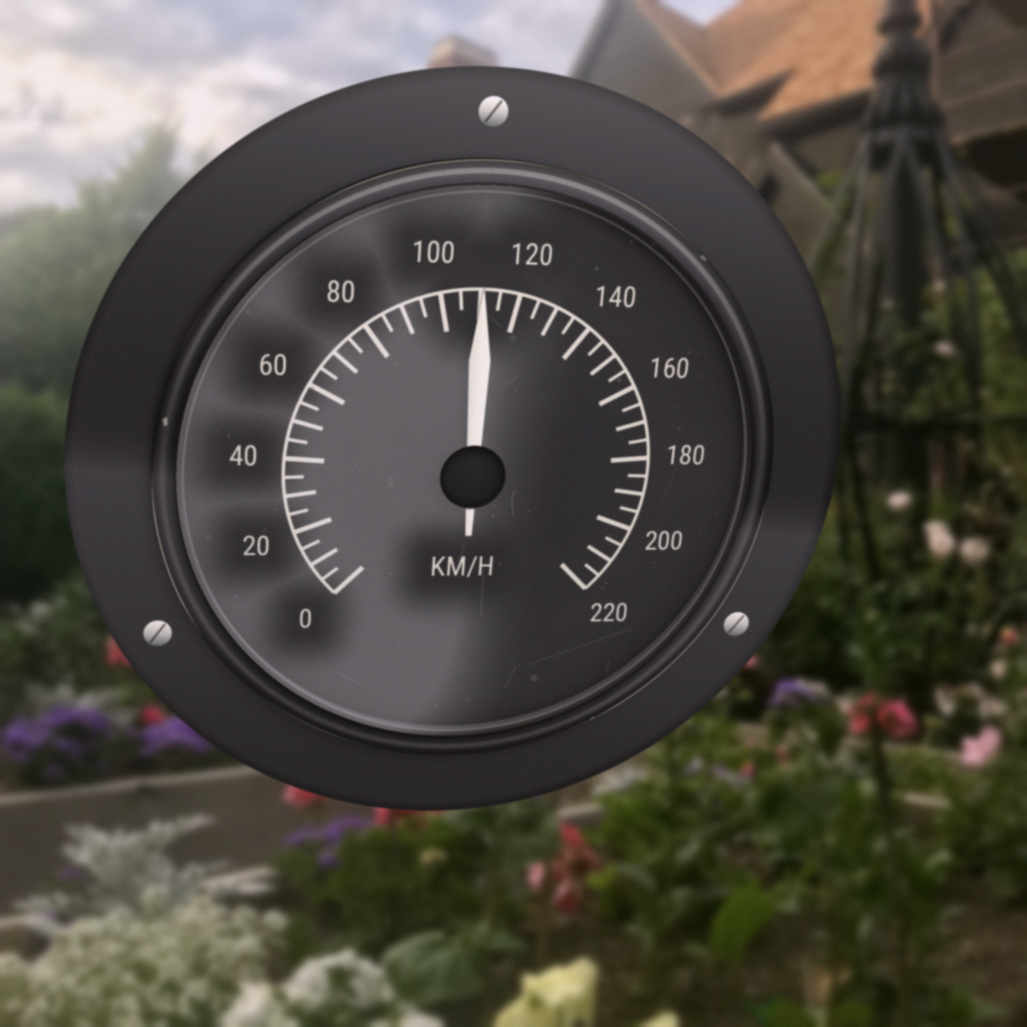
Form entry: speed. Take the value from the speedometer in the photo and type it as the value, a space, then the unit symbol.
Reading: 110 km/h
